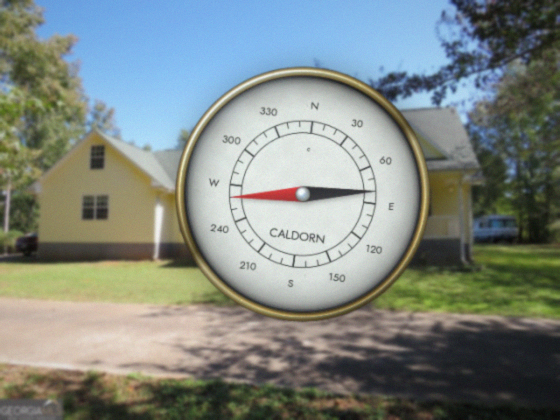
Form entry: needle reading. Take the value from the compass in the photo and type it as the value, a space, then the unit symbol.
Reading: 260 °
